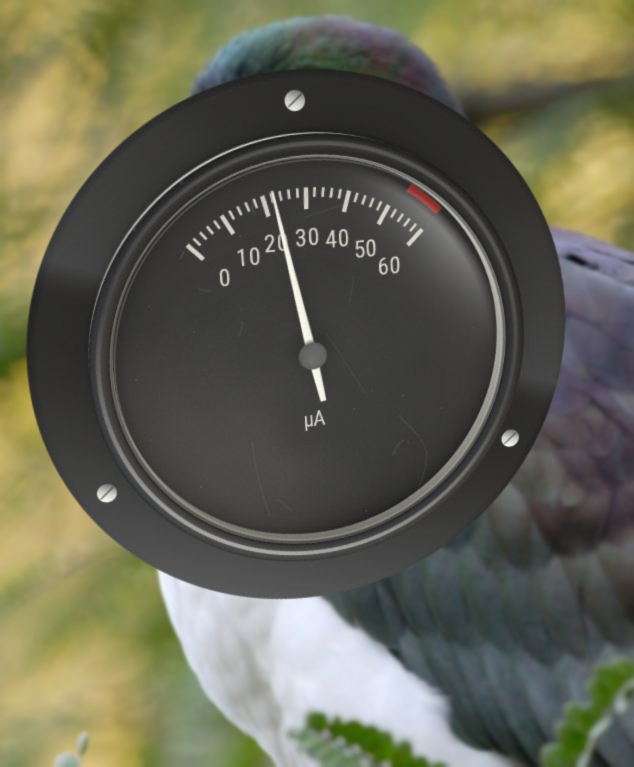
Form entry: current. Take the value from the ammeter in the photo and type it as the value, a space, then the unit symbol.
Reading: 22 µA
